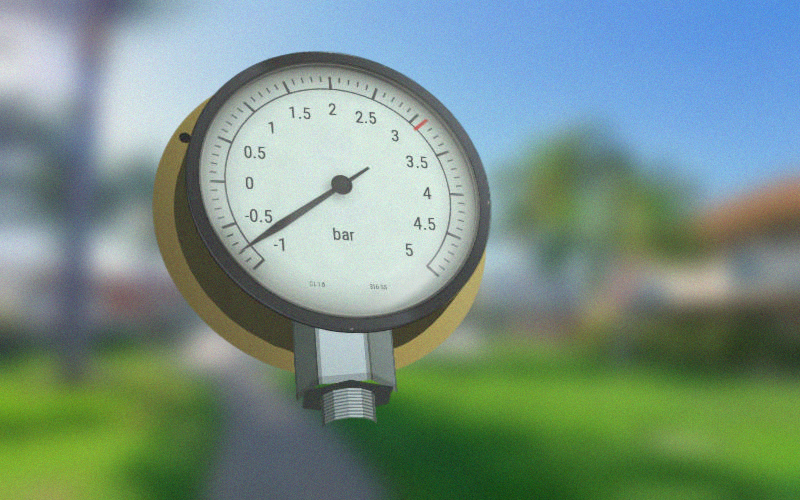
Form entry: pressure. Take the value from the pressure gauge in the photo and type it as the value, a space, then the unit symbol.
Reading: -0.8 bar
